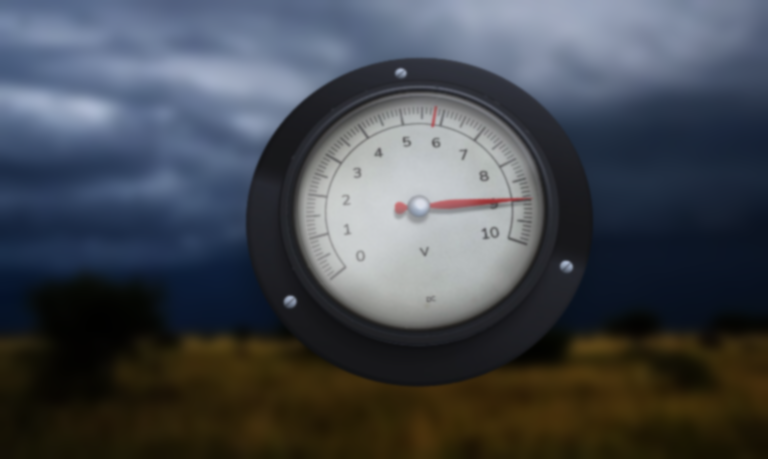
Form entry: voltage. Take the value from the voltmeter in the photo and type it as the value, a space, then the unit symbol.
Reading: 9 V
